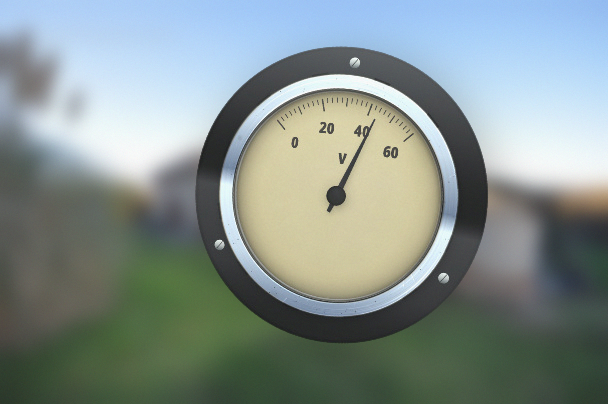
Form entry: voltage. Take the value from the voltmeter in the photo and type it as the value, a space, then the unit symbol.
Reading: 44 V
